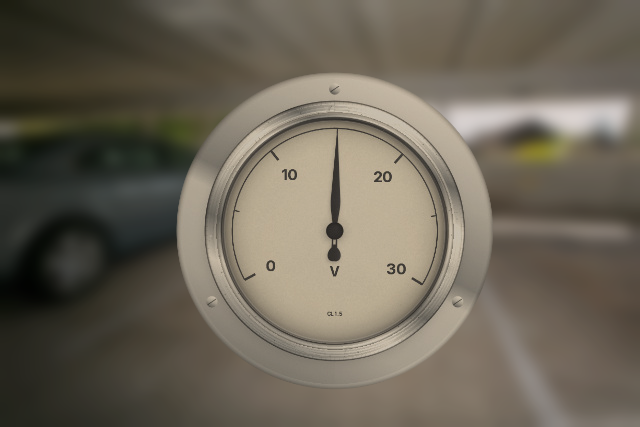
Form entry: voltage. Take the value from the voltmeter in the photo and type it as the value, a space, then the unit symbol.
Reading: 15 V
